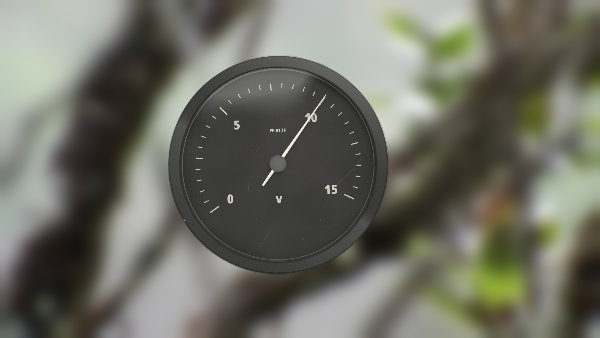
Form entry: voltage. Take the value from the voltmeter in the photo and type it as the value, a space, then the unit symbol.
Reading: 10 V
